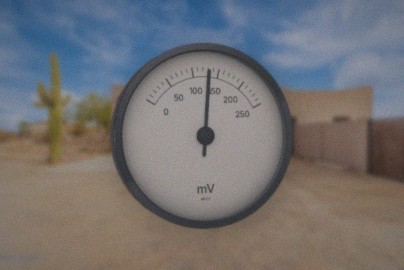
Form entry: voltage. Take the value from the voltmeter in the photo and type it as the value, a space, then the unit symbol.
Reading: 130 mV
